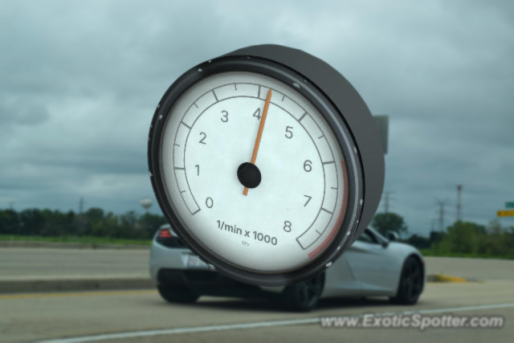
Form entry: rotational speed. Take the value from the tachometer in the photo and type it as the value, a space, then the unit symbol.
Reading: 4250 rpm
